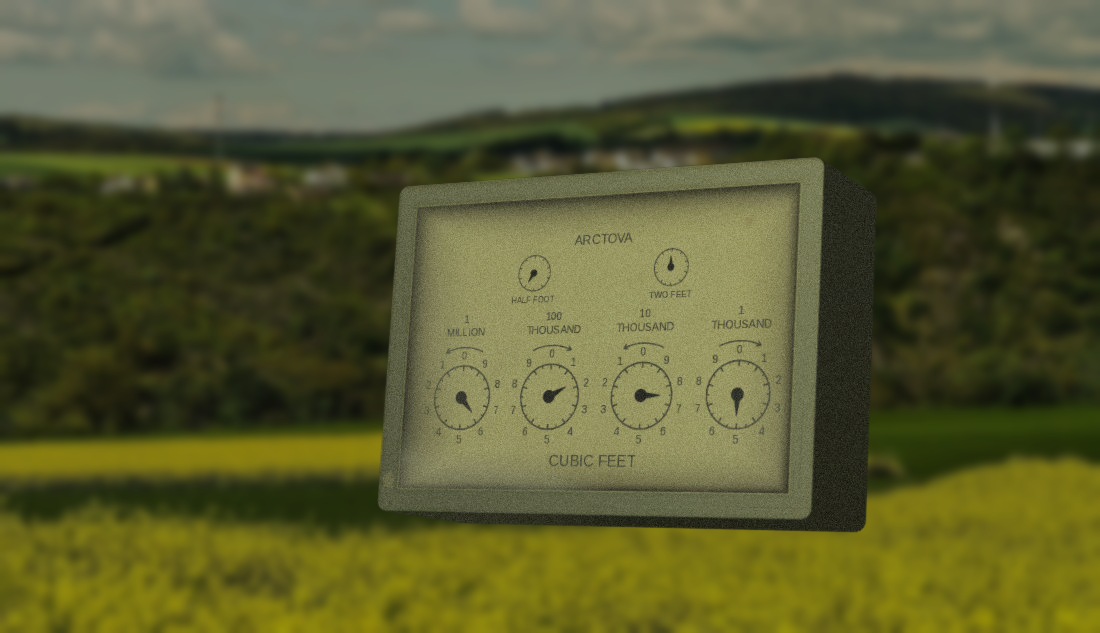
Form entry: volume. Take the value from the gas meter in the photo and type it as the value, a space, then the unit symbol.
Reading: 617500 ft³
